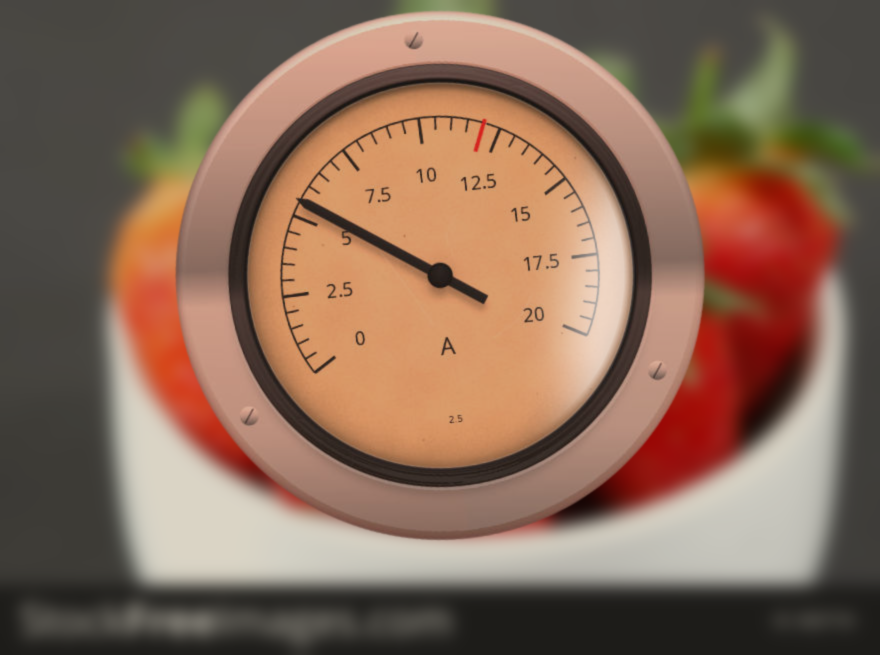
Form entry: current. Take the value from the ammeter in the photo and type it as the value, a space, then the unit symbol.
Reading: 5.5 A
